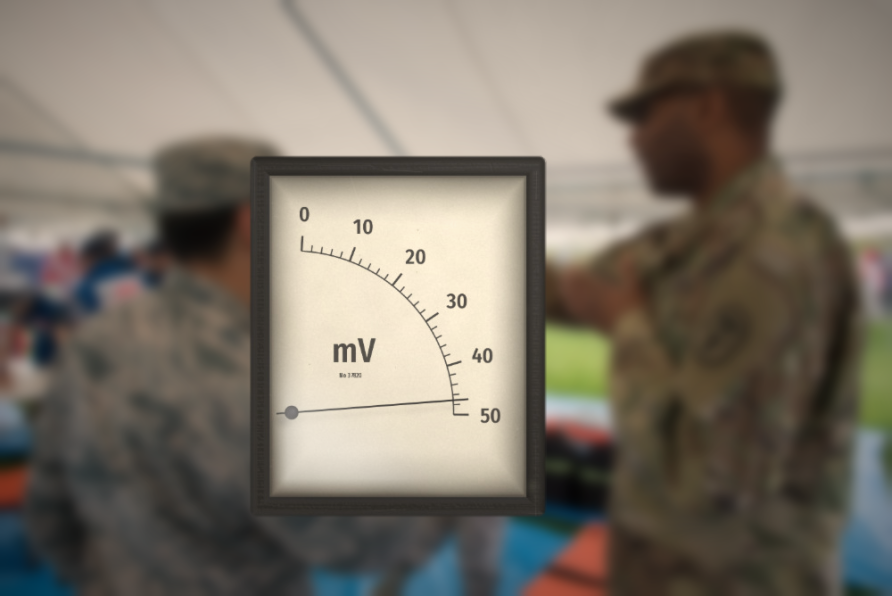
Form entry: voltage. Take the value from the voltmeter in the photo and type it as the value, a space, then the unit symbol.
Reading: 47 mV
